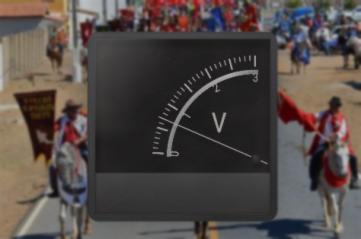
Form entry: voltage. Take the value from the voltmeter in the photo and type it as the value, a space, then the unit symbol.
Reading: 0.7 V
